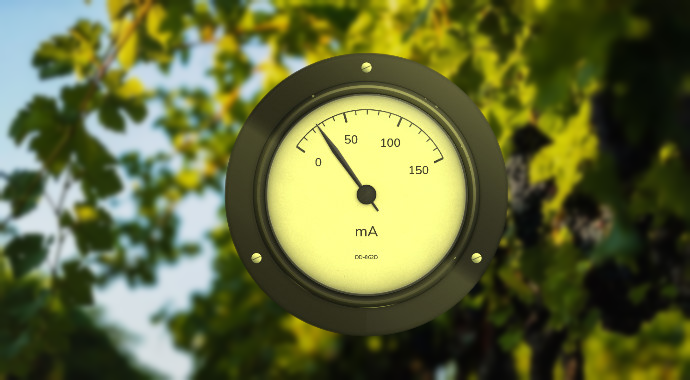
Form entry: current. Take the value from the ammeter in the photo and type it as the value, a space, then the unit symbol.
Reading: 25 mA
